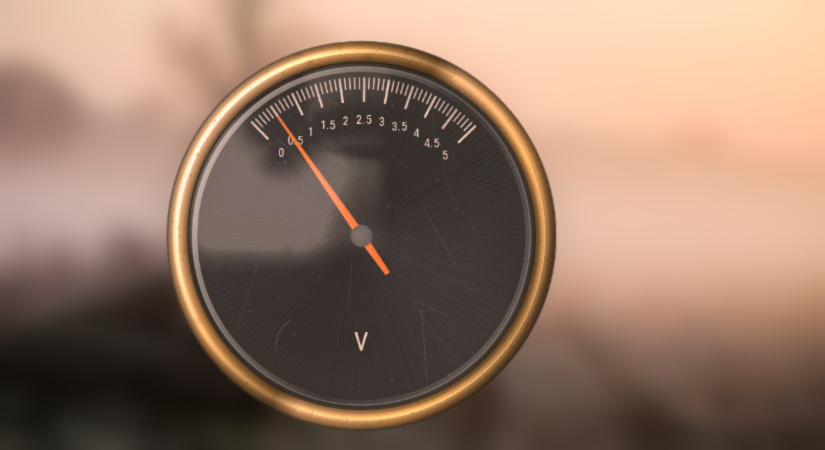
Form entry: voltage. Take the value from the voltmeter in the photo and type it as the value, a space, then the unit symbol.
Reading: 0.5 V
